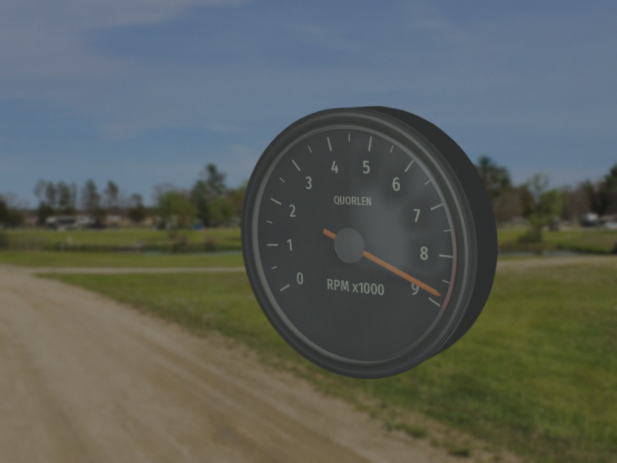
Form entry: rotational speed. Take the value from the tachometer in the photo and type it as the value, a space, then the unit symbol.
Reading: 8750 rpm
